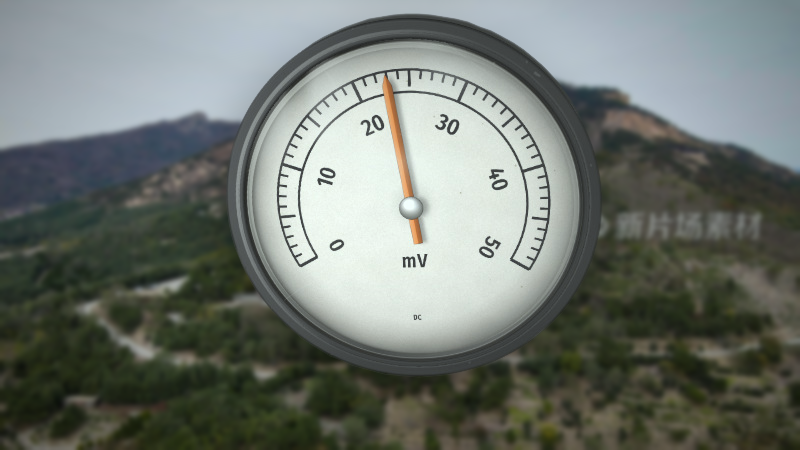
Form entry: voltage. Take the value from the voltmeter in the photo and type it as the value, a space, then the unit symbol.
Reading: 23 mV
